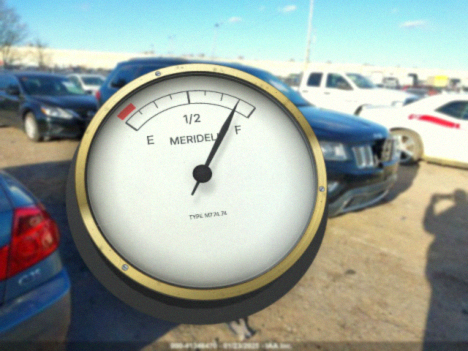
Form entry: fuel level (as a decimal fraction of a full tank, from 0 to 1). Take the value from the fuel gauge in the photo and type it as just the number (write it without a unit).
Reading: 0.875
